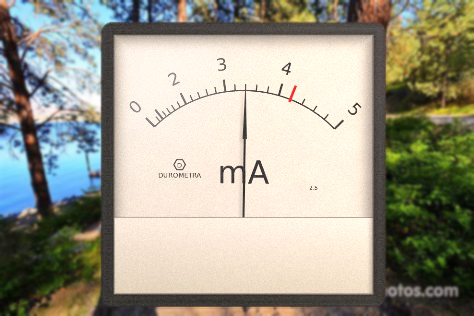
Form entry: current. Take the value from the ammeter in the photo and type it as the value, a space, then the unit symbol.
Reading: 3.4 mA
